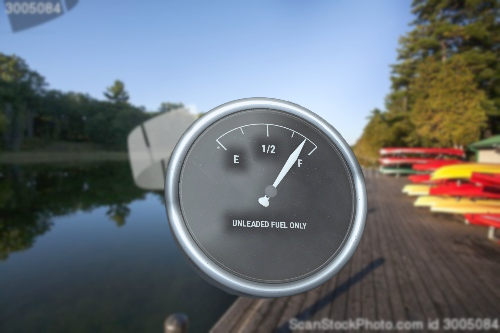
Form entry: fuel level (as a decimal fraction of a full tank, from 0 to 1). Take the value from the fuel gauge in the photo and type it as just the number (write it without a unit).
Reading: 0.875
